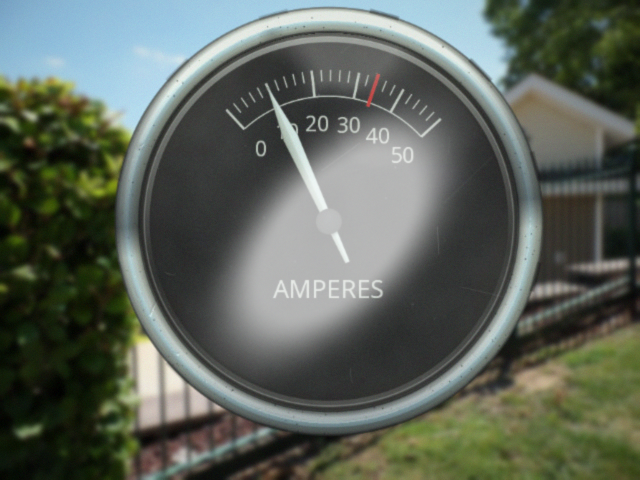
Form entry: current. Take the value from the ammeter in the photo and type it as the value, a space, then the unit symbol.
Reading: 10 A
